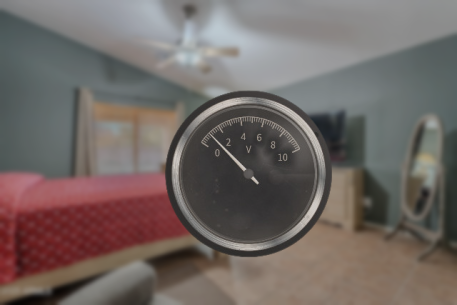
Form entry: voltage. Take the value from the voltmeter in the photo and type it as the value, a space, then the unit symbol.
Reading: 1 V
